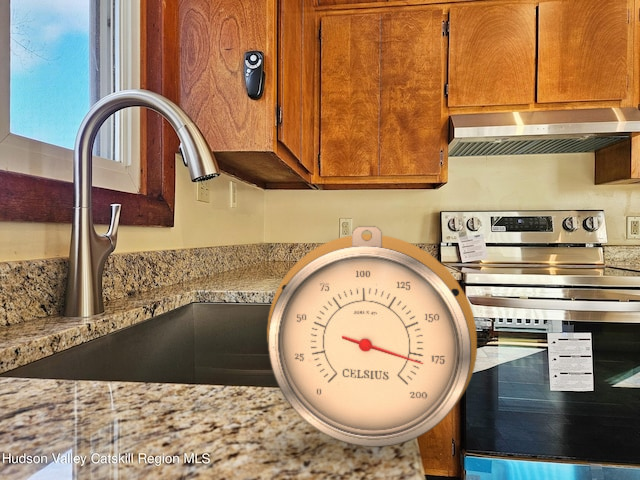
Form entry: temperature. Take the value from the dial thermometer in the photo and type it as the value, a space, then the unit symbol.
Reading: 180 °C
